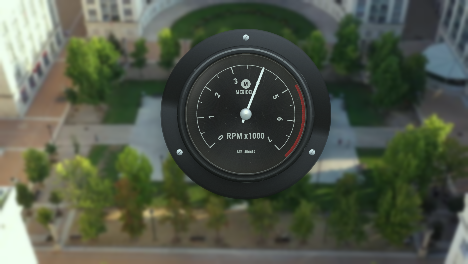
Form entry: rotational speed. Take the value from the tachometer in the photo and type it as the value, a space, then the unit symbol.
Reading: 4000 rpm
